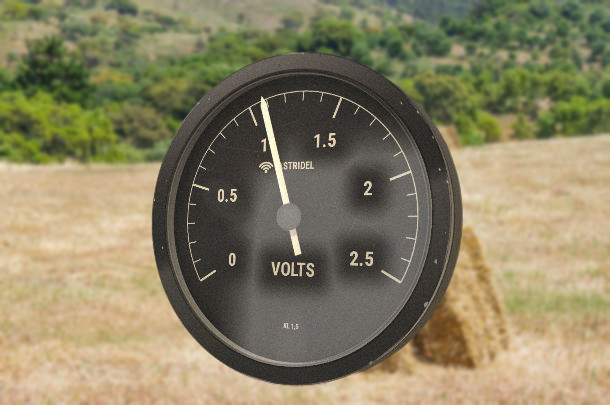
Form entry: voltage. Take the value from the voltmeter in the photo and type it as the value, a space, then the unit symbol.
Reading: 1.1 V
